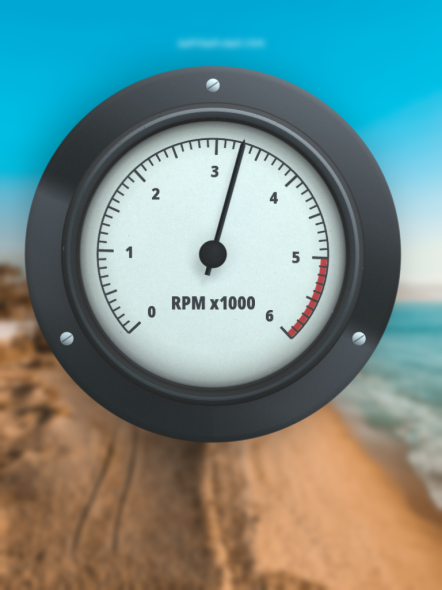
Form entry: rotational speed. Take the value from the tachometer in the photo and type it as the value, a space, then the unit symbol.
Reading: 3300 rpm
